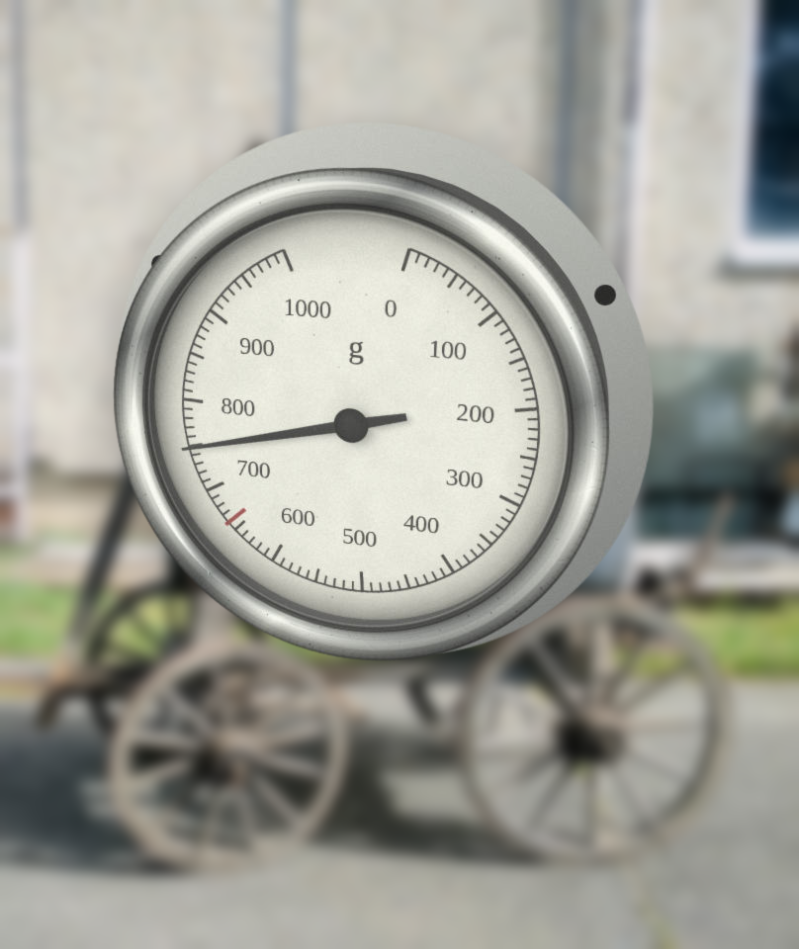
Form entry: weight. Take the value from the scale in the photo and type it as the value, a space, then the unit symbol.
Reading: 750 g
